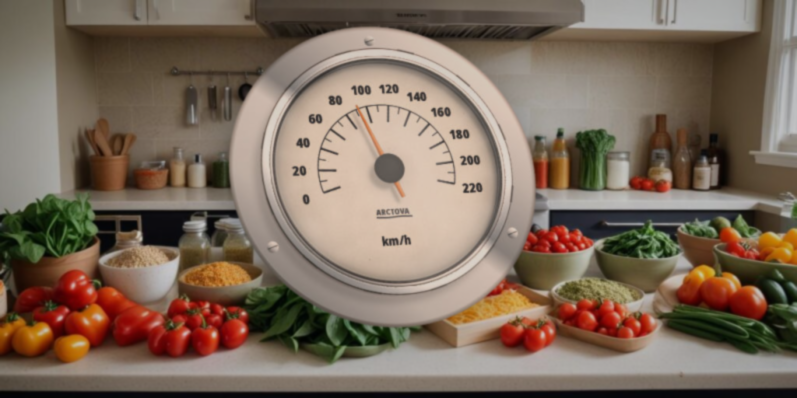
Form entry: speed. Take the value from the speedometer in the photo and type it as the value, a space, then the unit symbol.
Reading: 90 km/h
